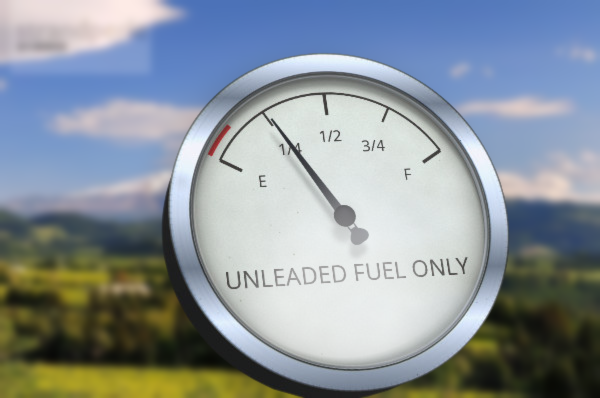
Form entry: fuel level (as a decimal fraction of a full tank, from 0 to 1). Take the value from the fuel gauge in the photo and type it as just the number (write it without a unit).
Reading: 0.25
